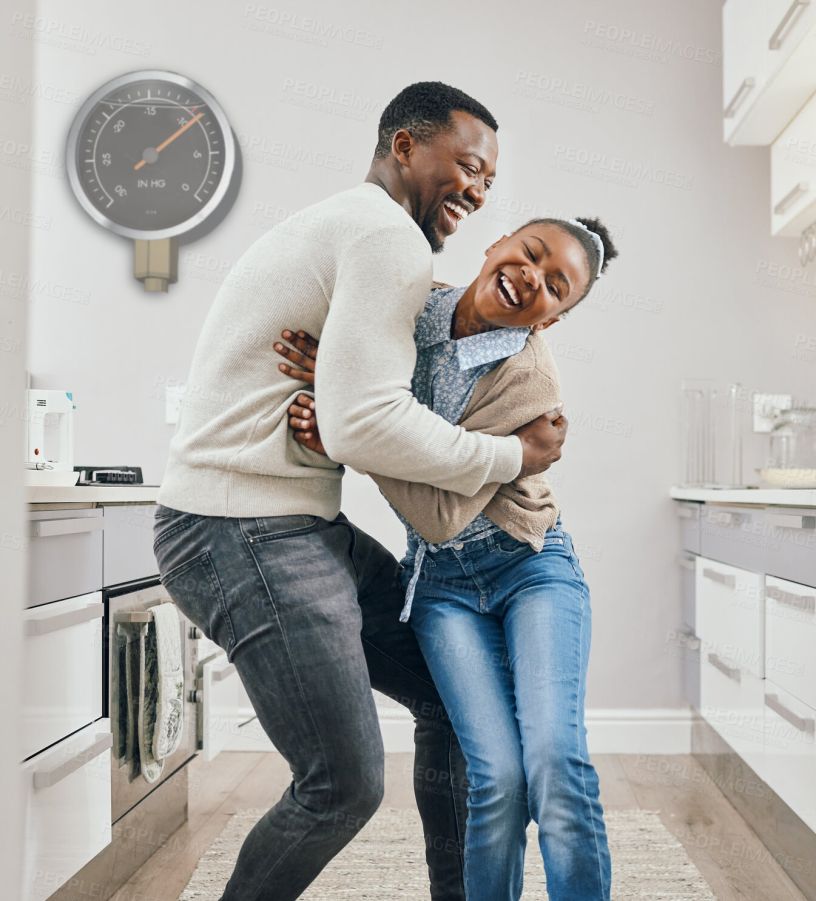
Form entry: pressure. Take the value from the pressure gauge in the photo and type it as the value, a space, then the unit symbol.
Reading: -9 inHg
